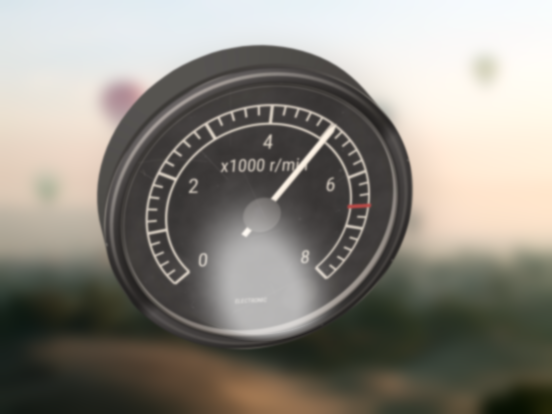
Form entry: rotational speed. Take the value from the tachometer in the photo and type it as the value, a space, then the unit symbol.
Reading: 5000 rpm
